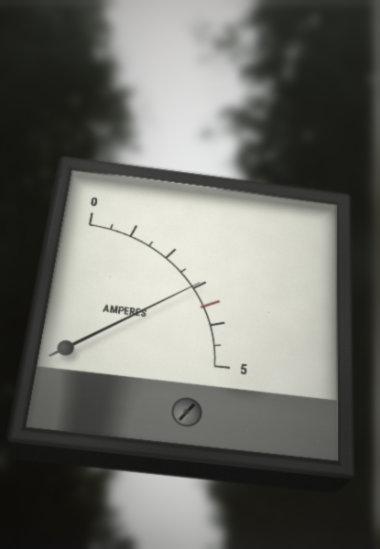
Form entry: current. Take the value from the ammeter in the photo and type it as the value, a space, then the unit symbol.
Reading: 3 A
